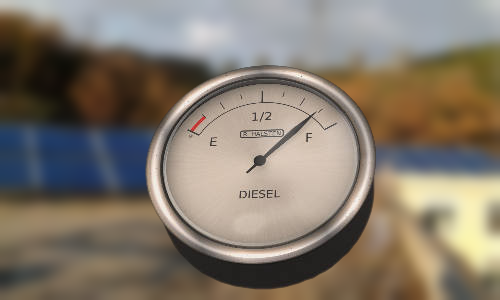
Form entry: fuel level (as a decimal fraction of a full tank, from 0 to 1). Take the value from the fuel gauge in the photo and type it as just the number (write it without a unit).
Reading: 0.875
